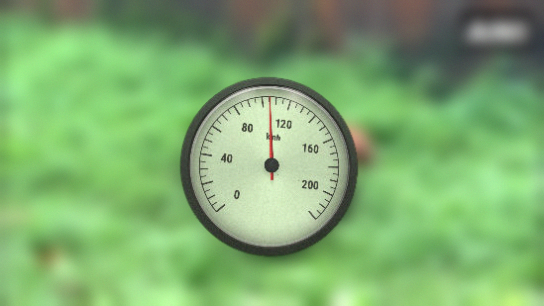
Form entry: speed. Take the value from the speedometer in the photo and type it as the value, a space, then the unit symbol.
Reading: 105 km/h
